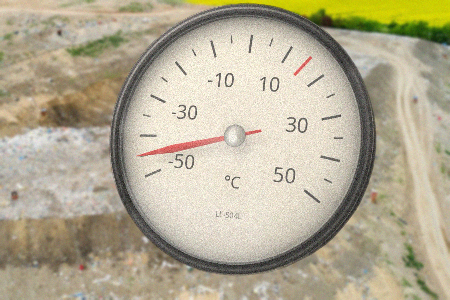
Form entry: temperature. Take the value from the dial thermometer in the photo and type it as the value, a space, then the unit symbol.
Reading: -45 °C
